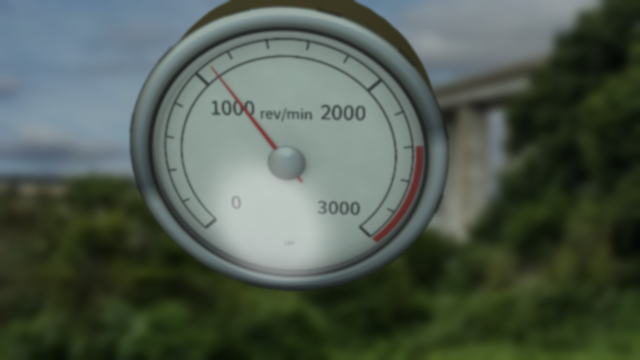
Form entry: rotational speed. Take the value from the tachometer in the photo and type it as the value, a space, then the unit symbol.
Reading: 1100 rpm
